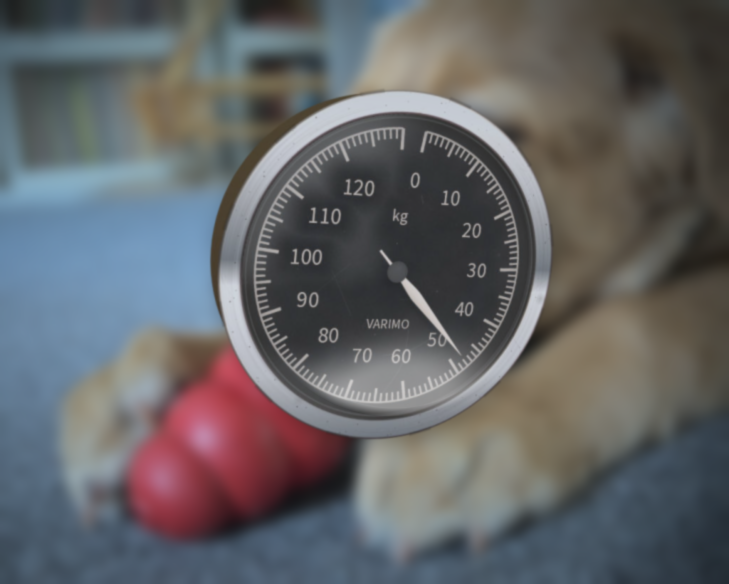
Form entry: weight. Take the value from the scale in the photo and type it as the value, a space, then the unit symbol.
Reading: 48 kg
